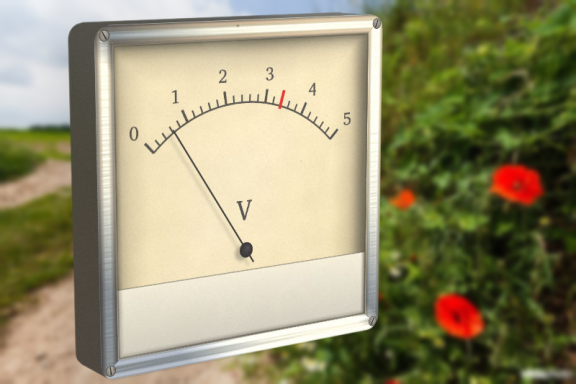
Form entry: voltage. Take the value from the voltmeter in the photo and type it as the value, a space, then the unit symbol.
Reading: 0.6 V
